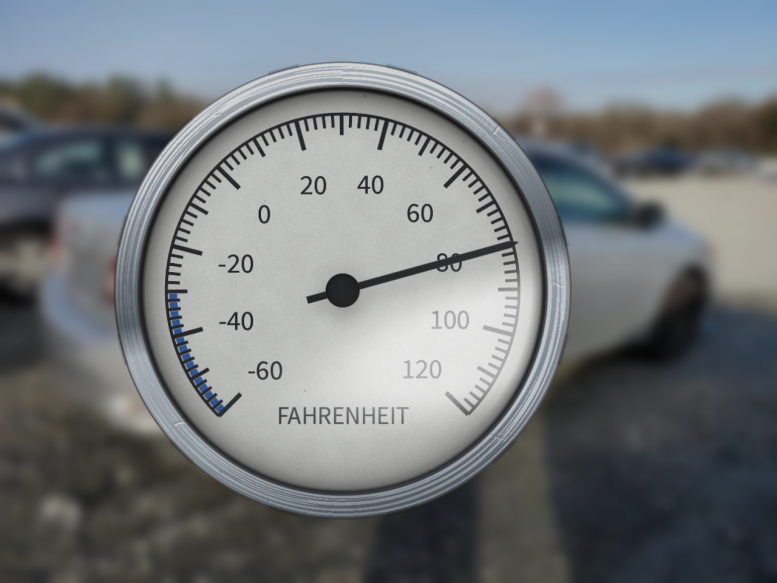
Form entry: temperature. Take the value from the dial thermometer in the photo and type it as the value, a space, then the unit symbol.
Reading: 80 °F
